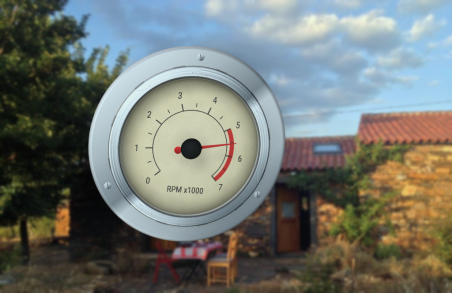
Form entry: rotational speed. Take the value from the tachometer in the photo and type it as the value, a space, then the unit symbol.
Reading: 5500 rpm
